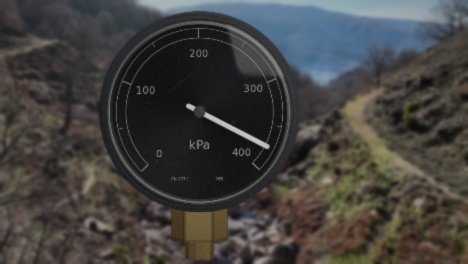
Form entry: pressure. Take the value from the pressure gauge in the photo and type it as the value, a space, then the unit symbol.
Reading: 375 kPa
